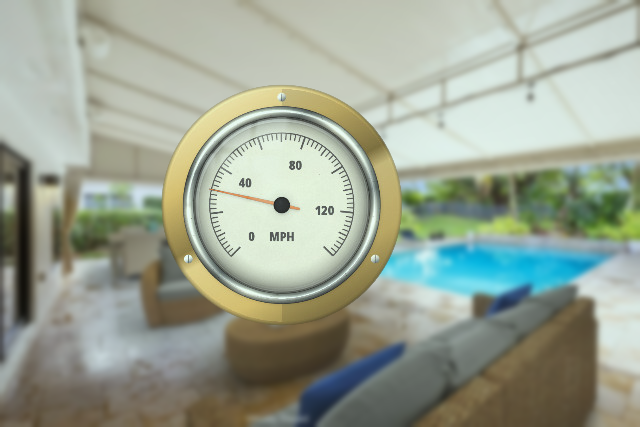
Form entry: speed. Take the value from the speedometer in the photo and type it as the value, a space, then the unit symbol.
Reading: 30 mph
